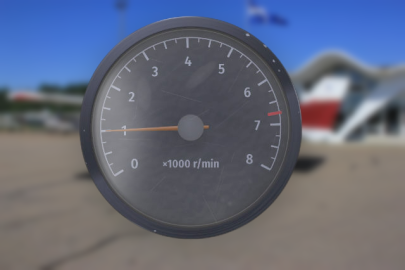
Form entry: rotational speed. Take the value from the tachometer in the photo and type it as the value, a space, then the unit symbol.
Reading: 1000 rpm
